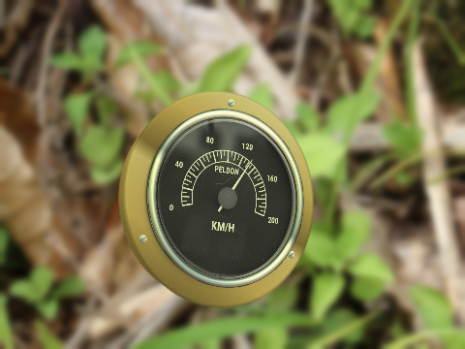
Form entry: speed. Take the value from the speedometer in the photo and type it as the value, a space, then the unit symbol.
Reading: 130 km/h
